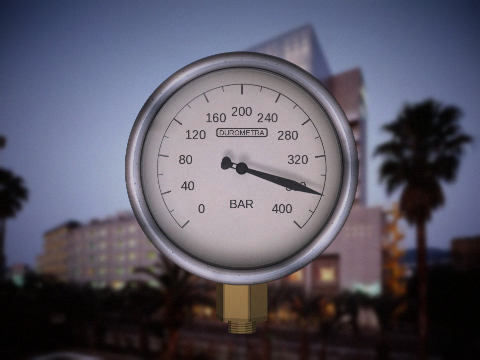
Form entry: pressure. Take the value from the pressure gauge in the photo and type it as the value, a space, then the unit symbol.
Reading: 360 bar
